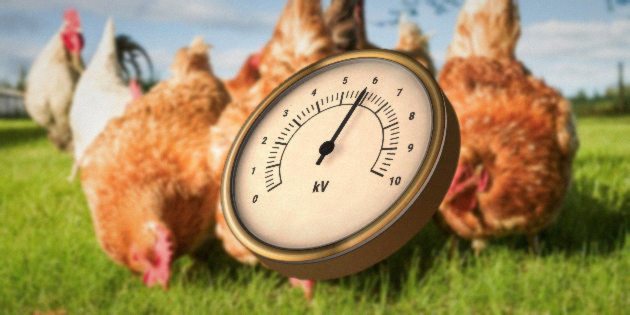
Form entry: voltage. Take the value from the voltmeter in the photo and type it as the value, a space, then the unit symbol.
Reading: 6 kV
